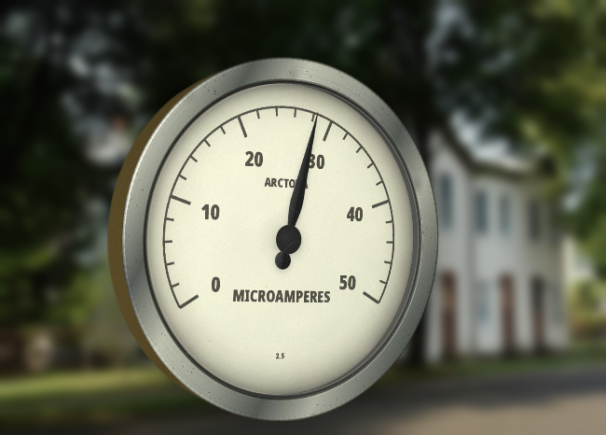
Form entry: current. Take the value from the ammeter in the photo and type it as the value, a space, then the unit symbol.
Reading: 28 µA
